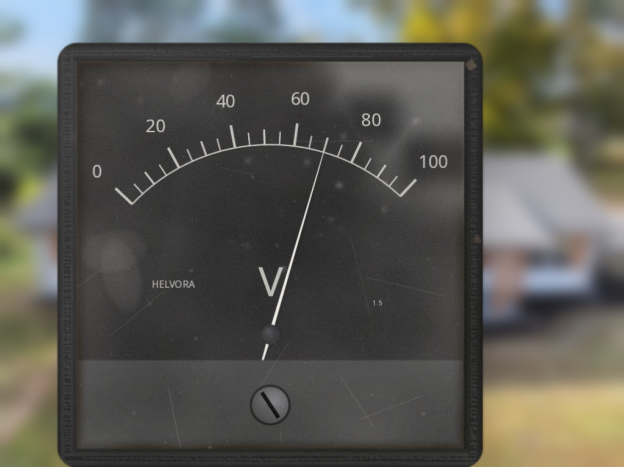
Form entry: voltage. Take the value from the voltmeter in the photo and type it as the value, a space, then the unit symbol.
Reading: 70 V
